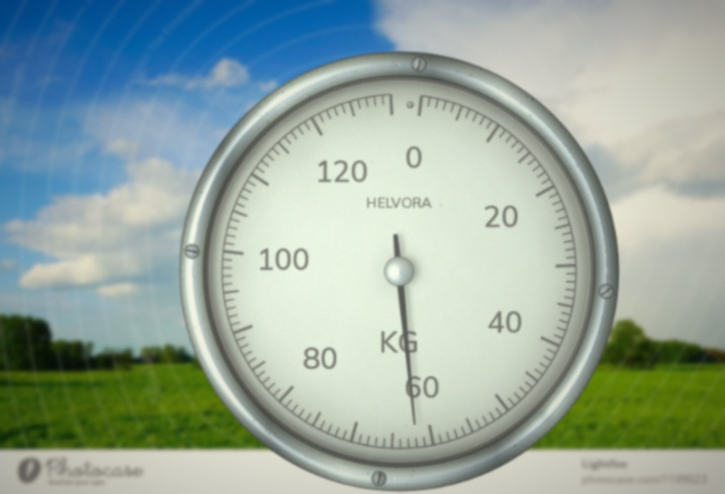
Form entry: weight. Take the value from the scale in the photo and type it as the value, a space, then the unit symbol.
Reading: 62 kg
